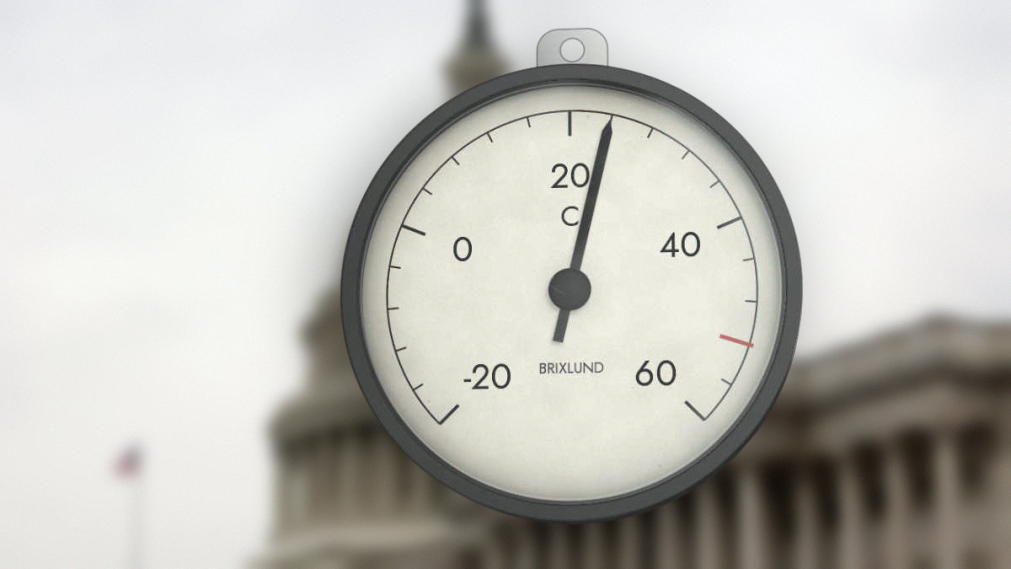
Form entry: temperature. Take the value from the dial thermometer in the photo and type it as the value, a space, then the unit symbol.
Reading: 24 °C
